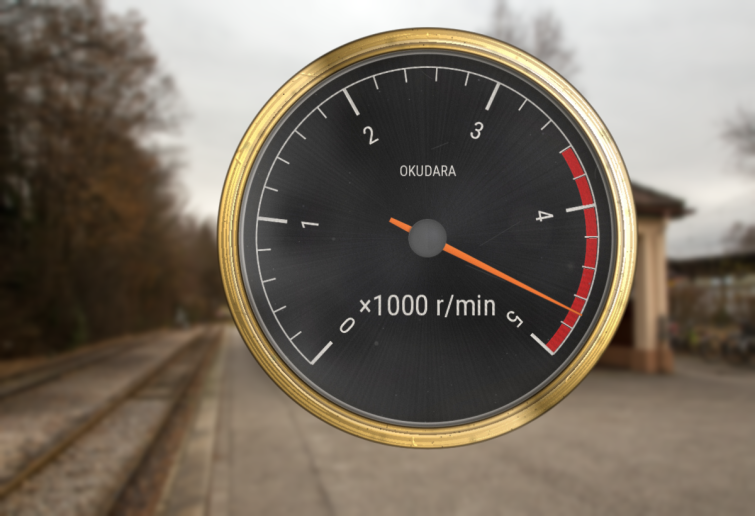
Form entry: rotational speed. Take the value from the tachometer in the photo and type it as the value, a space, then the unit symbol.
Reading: 4700 rpm
